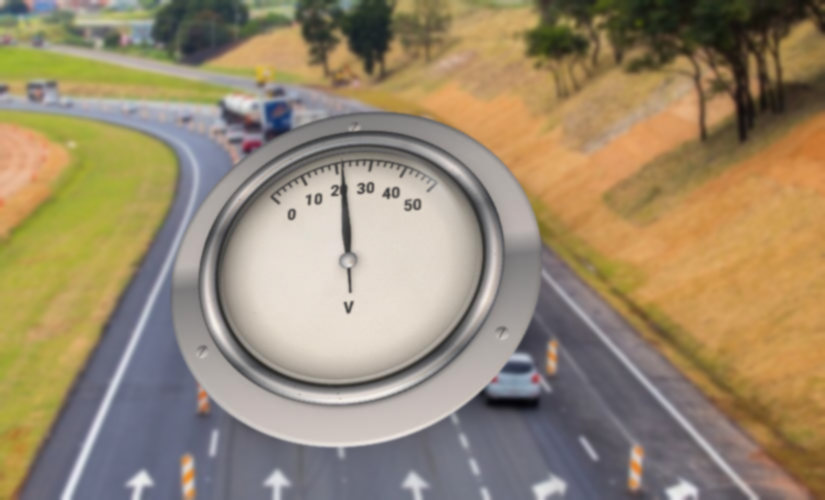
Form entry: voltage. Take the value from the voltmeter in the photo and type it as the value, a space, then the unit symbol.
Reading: 22 V
